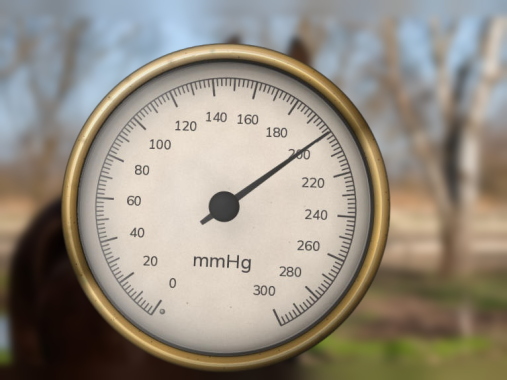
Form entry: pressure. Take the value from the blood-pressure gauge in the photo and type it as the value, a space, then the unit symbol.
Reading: 200 mmHg
